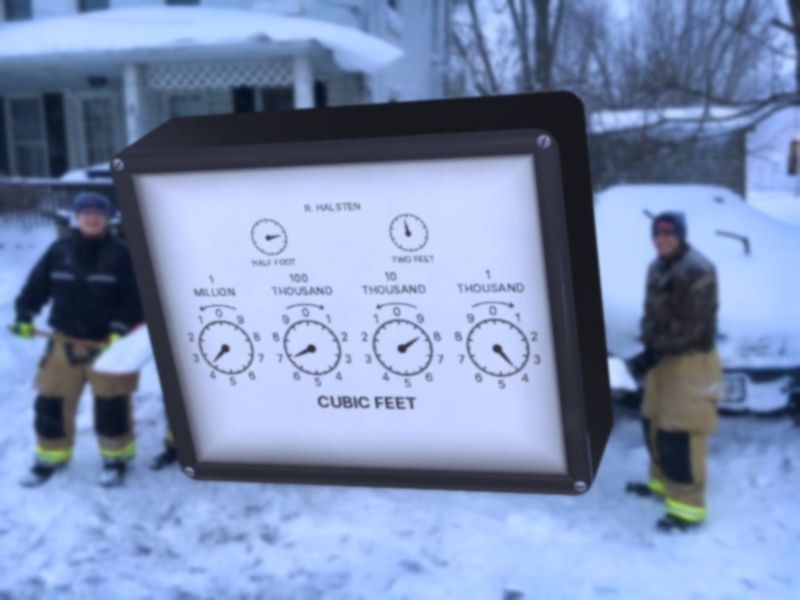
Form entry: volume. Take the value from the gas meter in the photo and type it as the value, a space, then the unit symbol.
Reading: 368400 ft³
